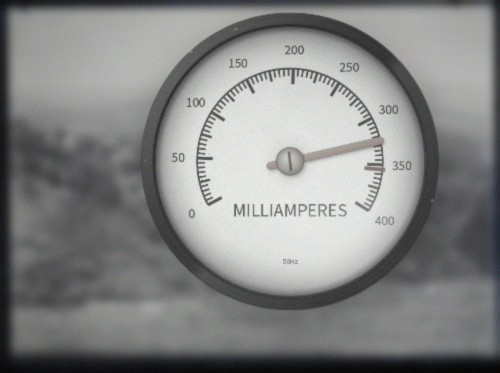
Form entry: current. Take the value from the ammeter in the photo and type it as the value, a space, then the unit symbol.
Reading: 325 mA
